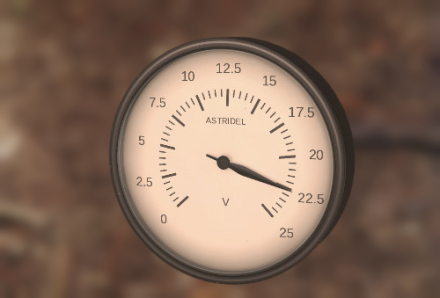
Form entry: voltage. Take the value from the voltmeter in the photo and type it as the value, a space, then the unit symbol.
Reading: 22.5 V
